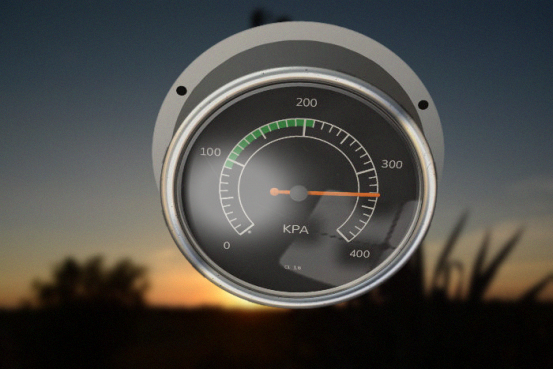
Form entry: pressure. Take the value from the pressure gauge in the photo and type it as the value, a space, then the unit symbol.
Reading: 330 kPa
